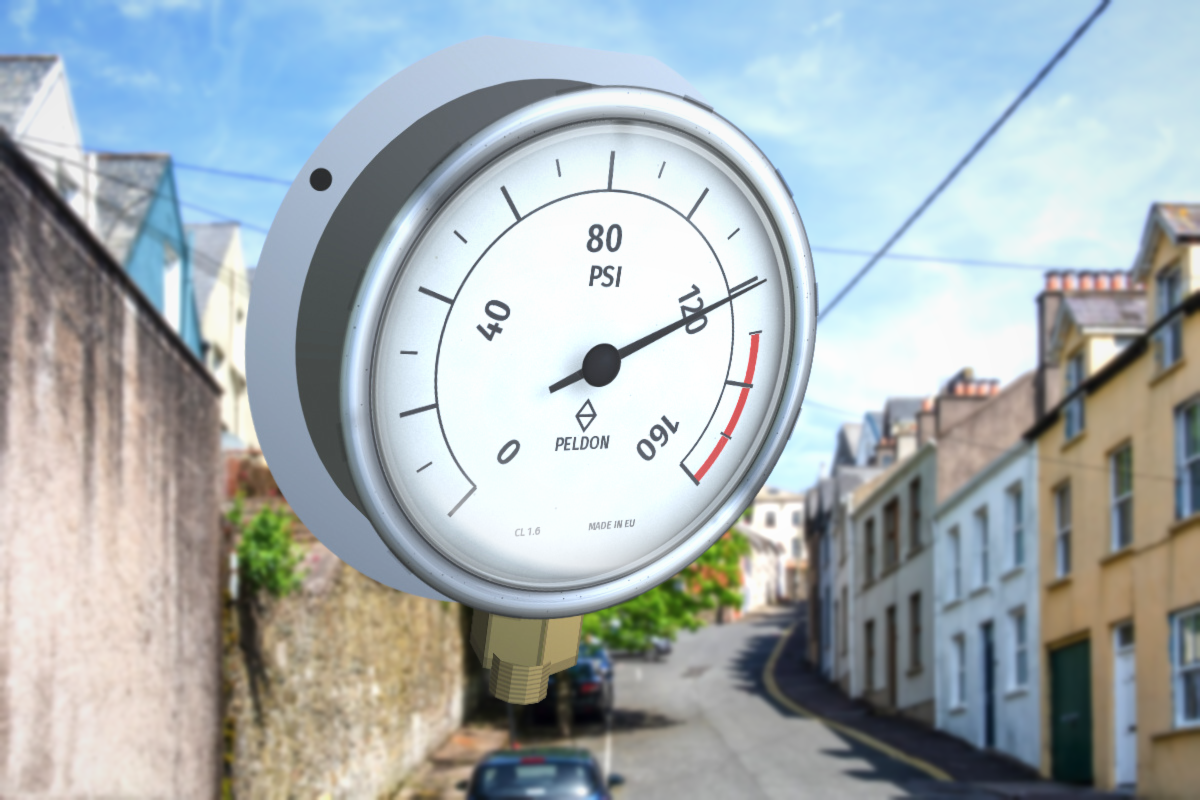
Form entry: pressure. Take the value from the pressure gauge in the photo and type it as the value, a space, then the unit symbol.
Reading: 120 psi
